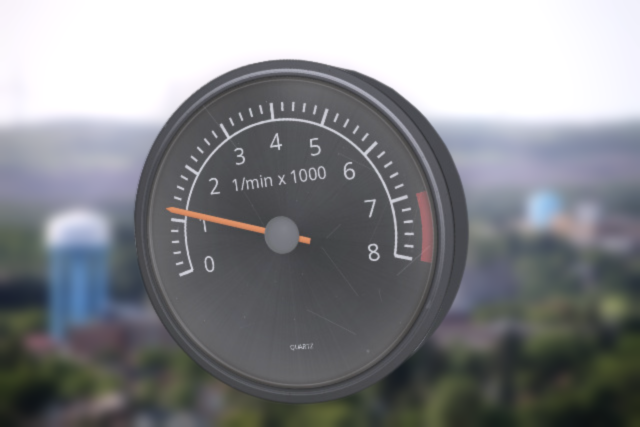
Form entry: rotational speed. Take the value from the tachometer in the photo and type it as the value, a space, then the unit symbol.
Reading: 1200 rpm
